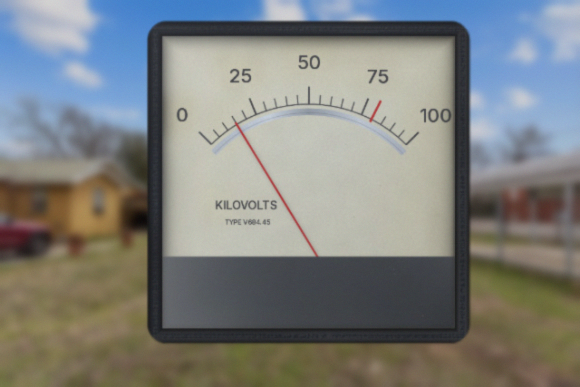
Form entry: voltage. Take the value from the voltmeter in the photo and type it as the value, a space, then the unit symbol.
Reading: 15 kV
